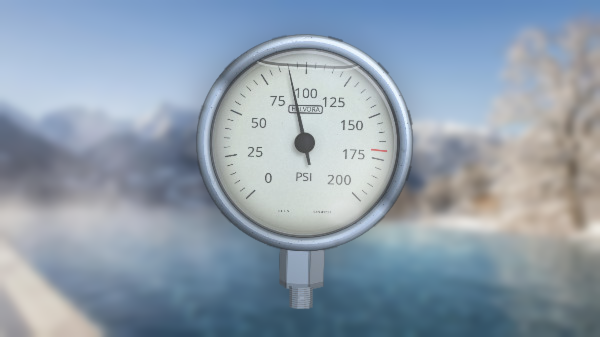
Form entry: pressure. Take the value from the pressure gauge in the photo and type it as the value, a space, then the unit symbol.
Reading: 90 psi
